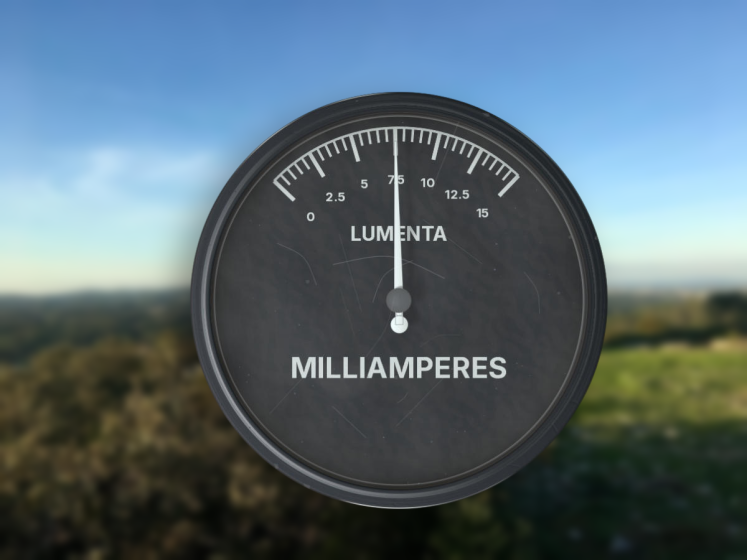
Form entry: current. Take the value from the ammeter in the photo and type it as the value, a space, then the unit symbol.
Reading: 7.5 mA
